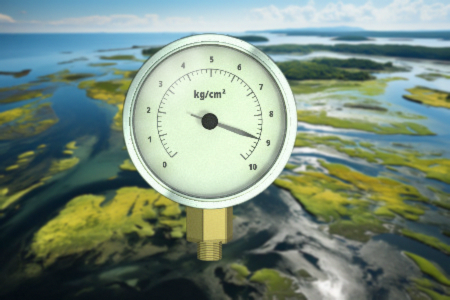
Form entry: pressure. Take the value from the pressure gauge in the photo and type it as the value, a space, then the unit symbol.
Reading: 9 kg/cm²
